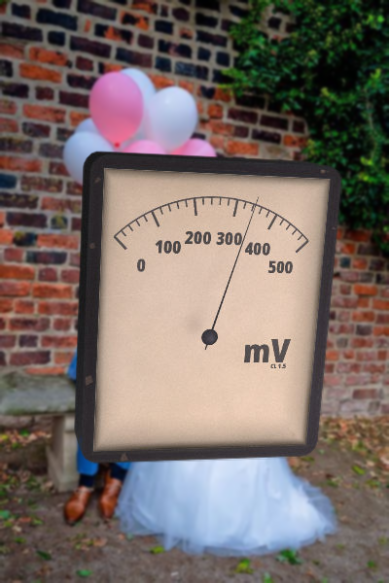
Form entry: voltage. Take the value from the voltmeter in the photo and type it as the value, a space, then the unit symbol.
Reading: 340 mV
